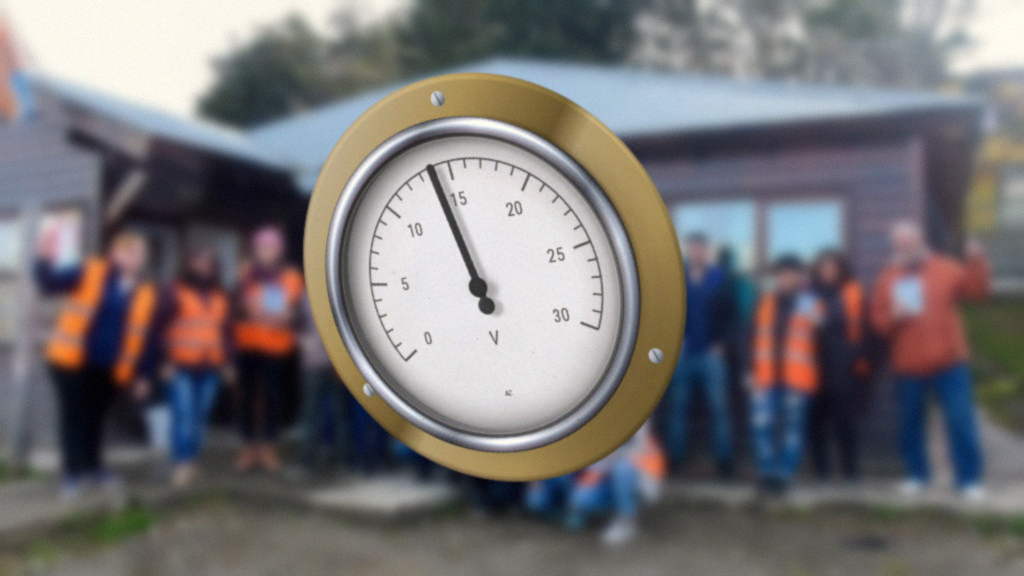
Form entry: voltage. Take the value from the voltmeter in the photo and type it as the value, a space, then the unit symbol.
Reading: 14 V
